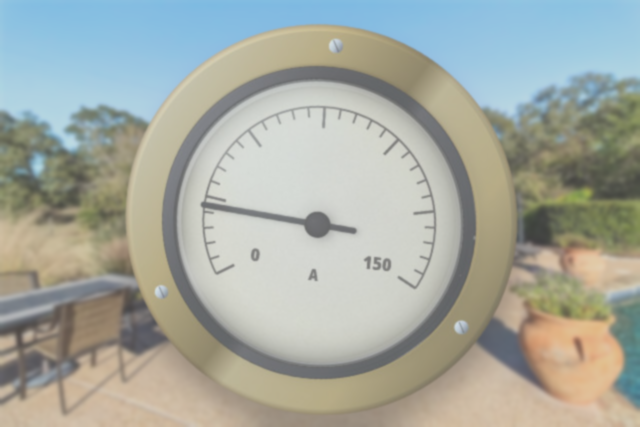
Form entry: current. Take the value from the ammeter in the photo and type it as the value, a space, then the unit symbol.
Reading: 22.5 A
